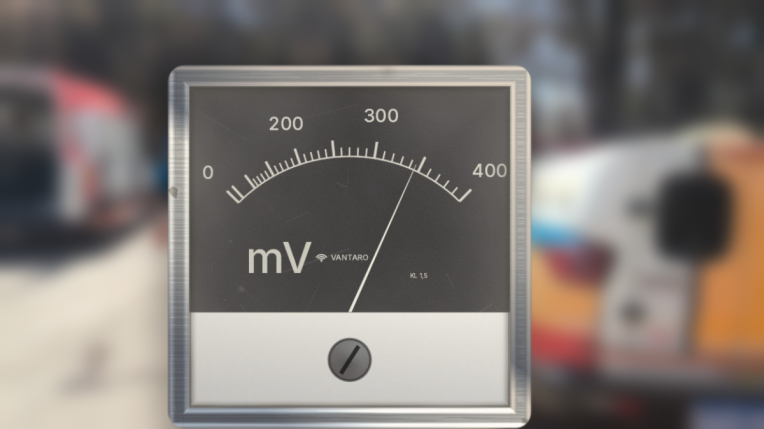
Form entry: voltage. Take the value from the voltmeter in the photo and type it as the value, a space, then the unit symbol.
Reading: 345 mV
